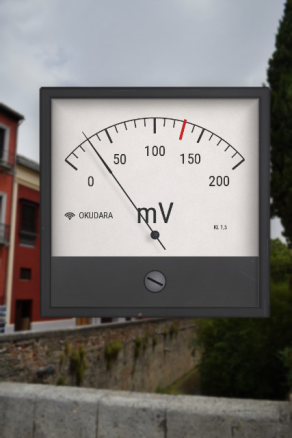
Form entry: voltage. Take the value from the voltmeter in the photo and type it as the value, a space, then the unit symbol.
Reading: 30 mV
